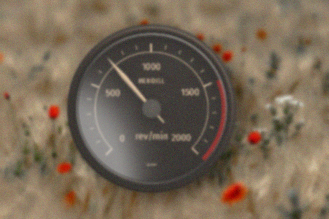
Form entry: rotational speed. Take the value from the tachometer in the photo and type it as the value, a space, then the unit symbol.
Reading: 700 rpm
